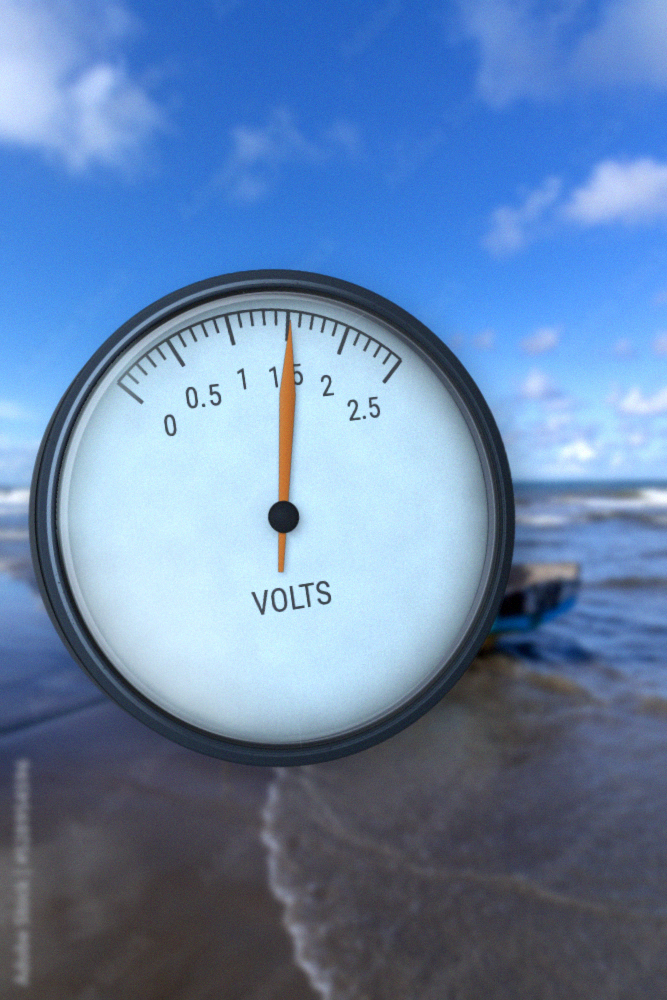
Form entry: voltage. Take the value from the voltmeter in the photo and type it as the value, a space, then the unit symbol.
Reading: 1.5 V
